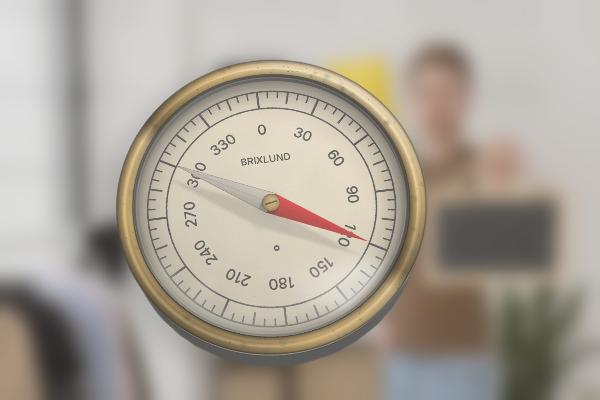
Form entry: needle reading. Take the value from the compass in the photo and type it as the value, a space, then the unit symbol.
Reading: 120 °
